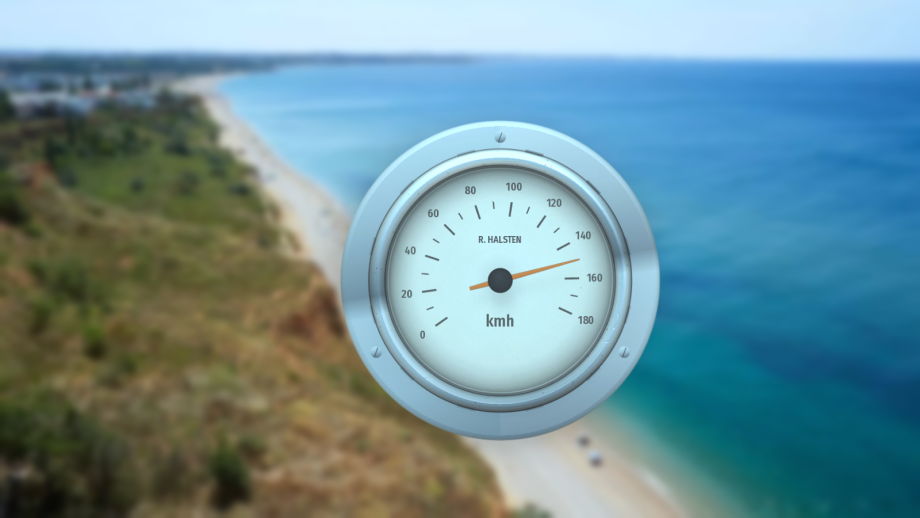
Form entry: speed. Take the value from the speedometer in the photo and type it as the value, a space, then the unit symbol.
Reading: 150 km/h
